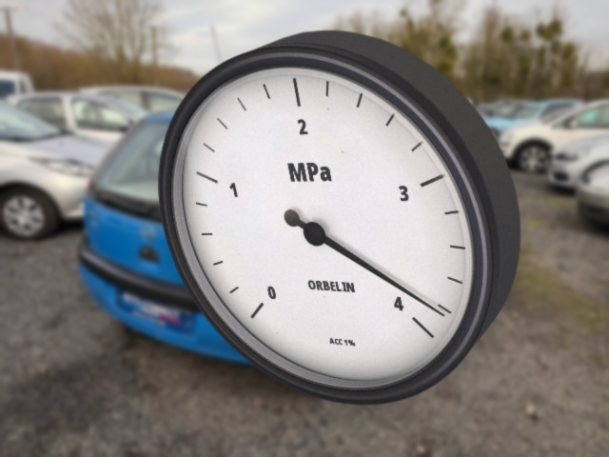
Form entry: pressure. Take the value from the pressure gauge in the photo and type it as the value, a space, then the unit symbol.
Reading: 3.8 MPa
